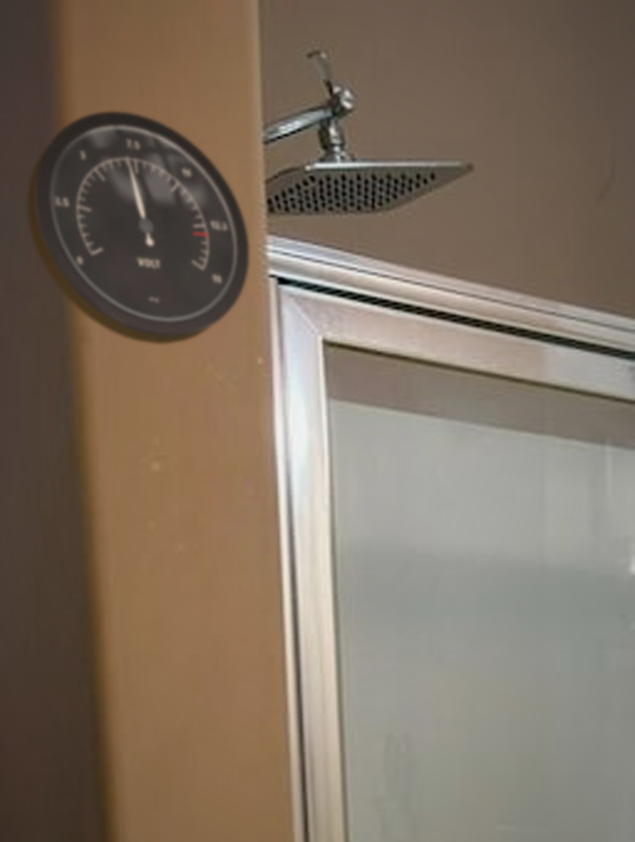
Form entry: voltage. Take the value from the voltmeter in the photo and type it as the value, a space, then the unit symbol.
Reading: 7 V
